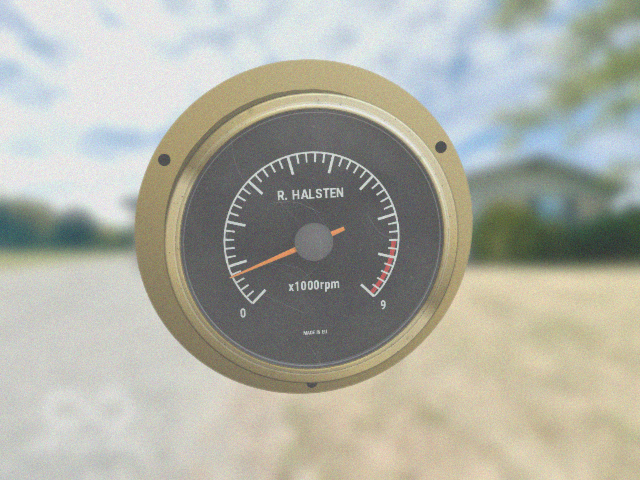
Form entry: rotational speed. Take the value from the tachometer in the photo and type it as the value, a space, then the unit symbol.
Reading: 800 rpm
